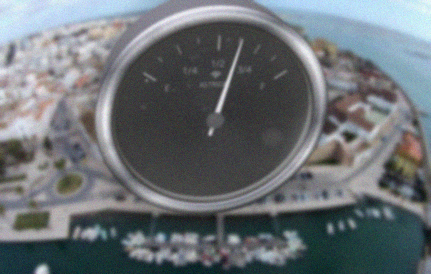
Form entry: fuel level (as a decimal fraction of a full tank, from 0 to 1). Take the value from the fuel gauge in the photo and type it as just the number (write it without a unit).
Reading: 0.625
